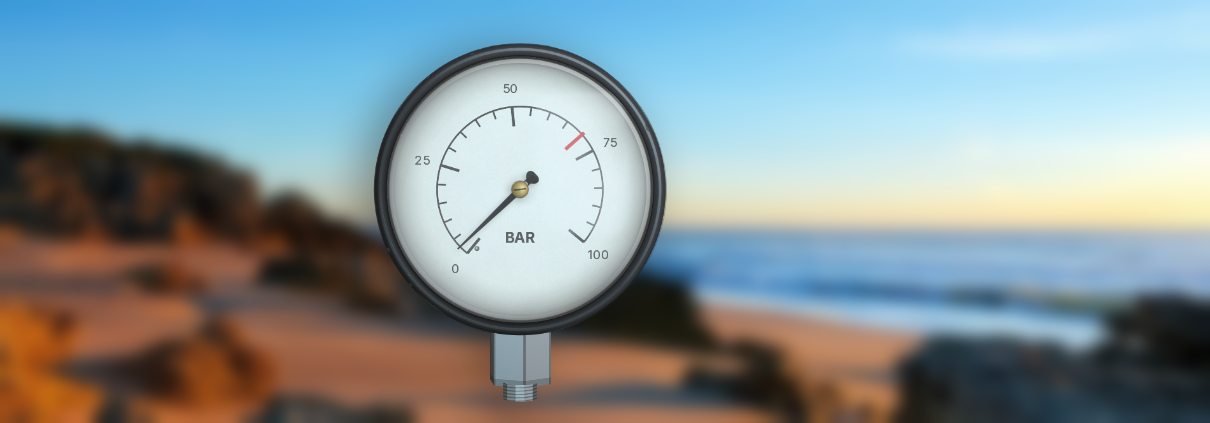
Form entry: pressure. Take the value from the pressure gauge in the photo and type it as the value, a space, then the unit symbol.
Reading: 2.5 bar
